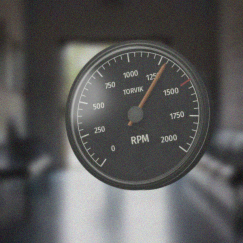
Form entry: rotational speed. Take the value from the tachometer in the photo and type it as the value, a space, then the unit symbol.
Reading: 1300 rpm
